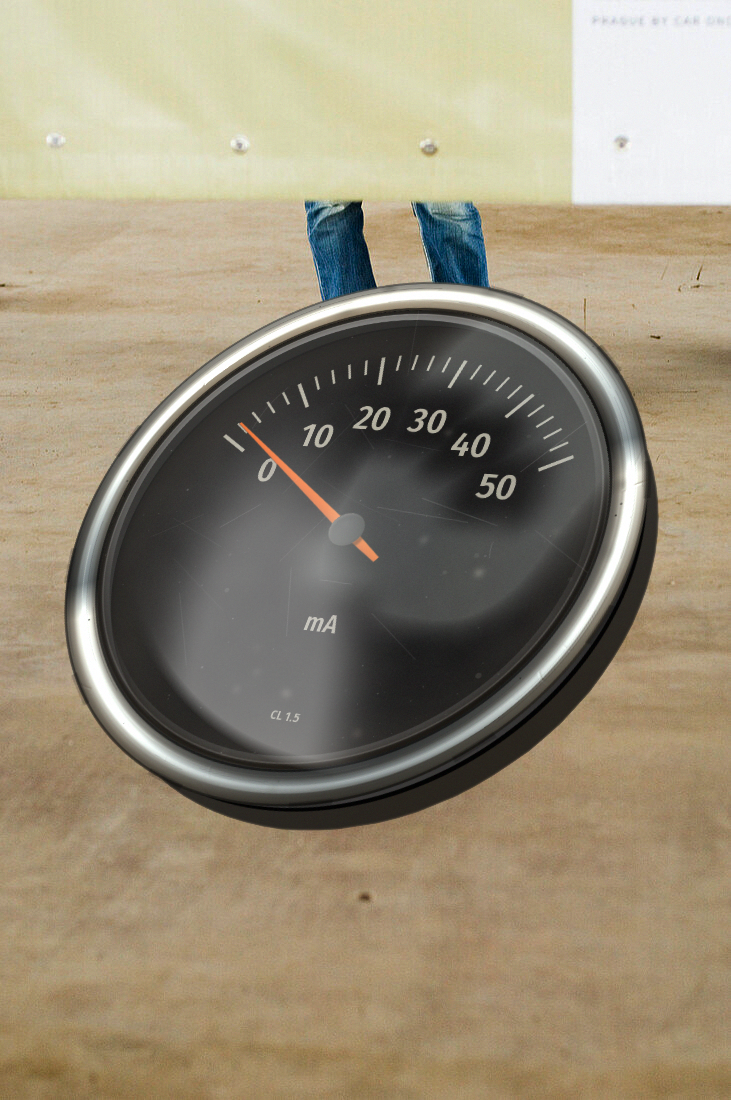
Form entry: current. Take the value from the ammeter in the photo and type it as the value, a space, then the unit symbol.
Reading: 2 mA
